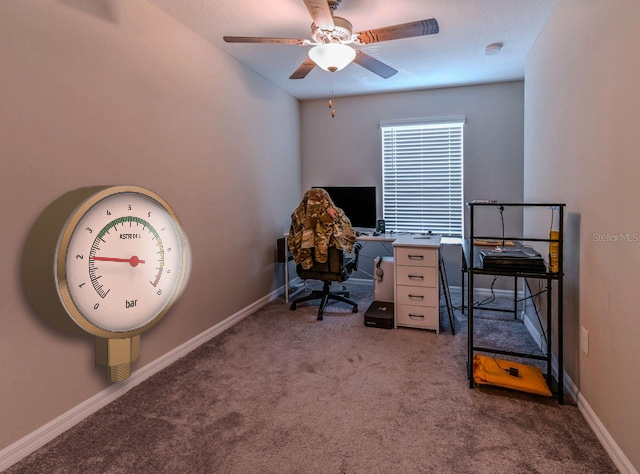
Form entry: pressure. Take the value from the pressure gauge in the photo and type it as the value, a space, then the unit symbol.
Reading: 2 bar
